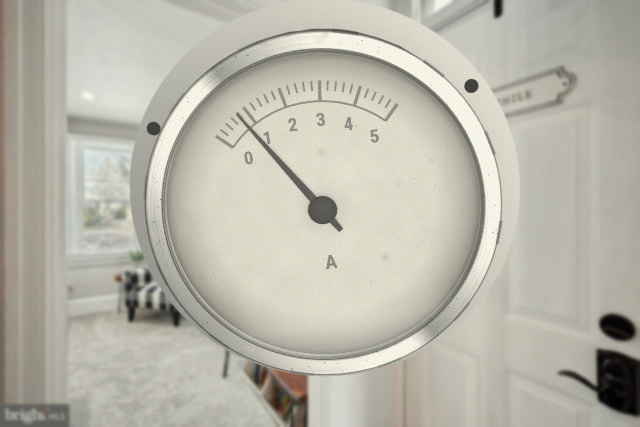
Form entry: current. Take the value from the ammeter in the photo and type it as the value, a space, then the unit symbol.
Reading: 0.8 A
